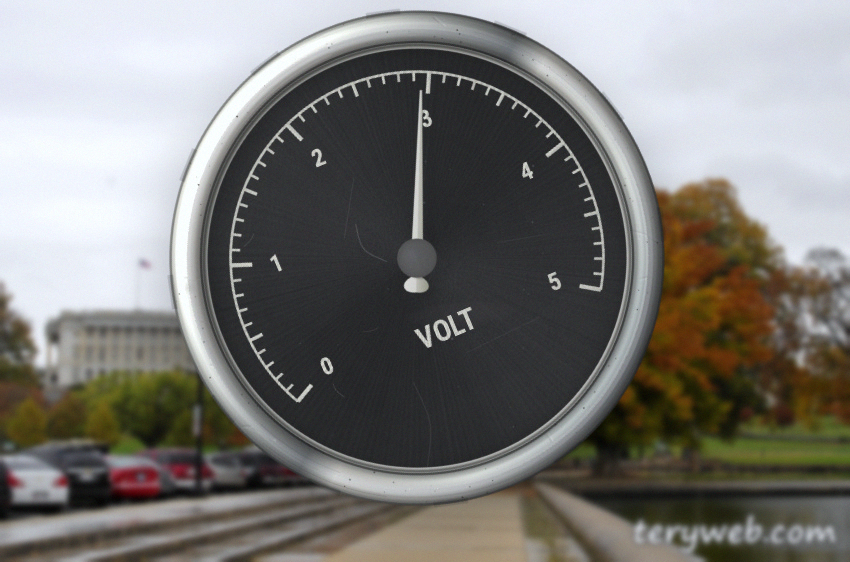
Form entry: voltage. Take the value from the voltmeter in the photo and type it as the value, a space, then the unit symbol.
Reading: 2.95 V
